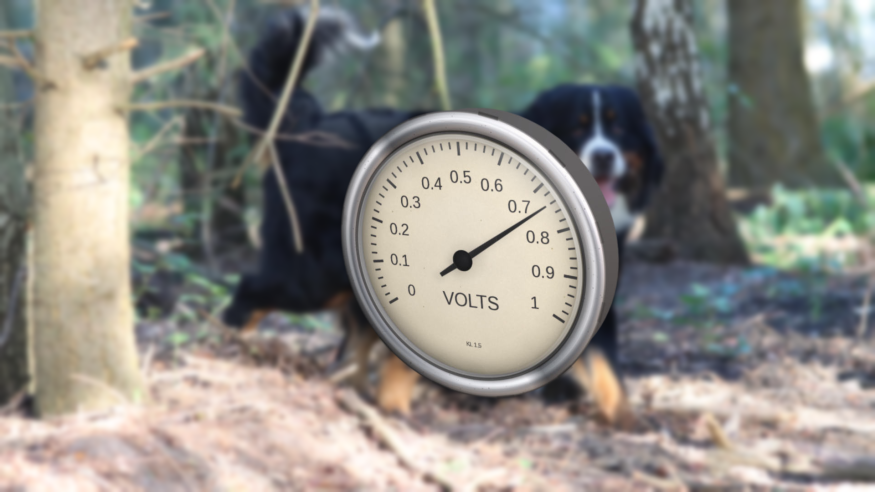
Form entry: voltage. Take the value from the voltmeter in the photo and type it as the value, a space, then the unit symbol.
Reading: 0.74 V
